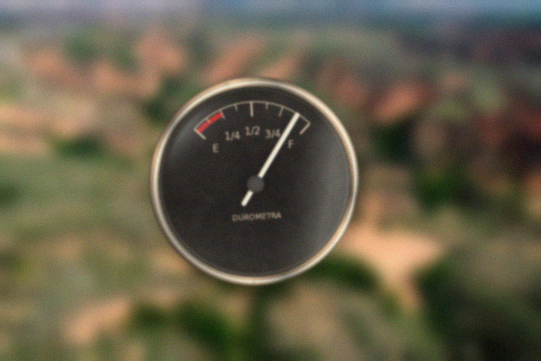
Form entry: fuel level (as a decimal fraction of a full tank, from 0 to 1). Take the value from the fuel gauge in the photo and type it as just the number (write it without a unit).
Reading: 0.875
